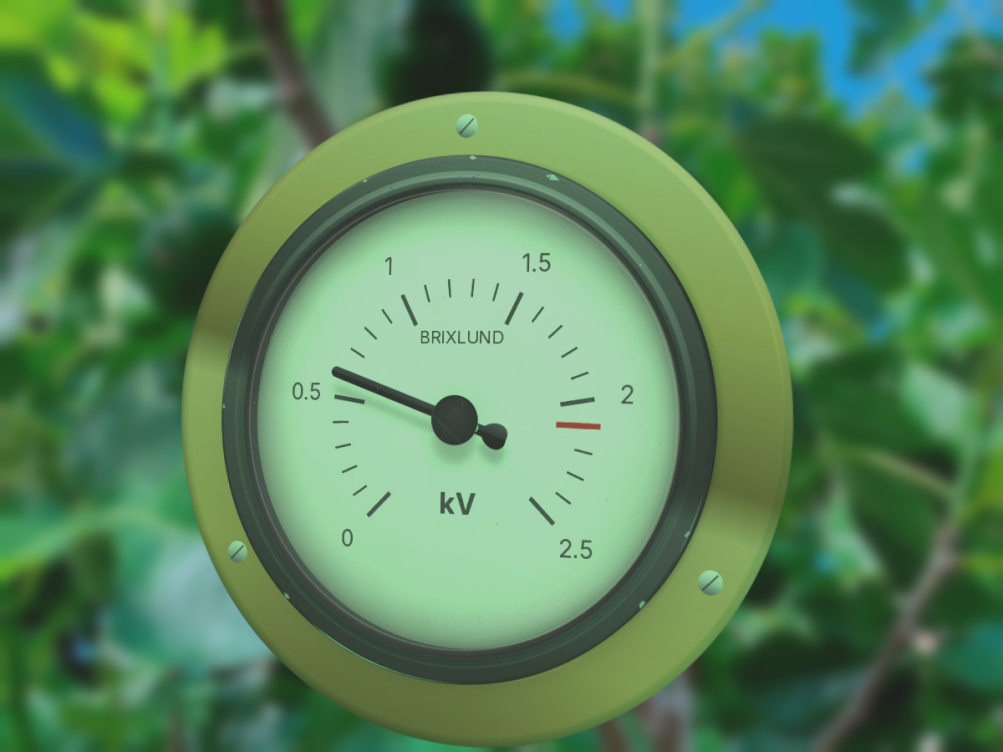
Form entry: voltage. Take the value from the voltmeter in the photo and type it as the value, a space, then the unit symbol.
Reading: 0.6 kV
